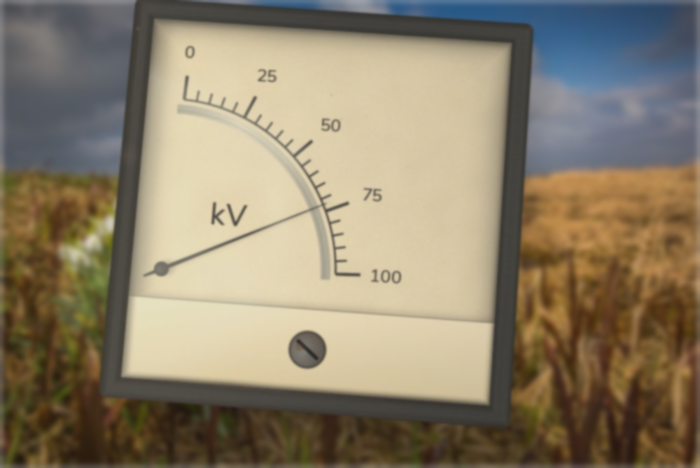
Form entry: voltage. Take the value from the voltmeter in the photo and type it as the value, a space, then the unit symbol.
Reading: 72.5 kV
